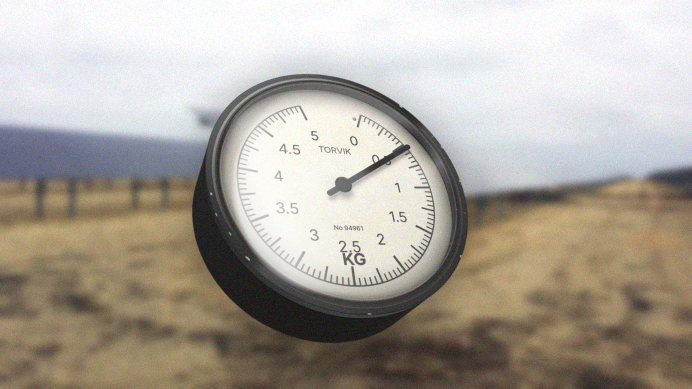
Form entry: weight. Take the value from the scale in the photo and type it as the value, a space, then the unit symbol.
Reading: 0.55 kg
